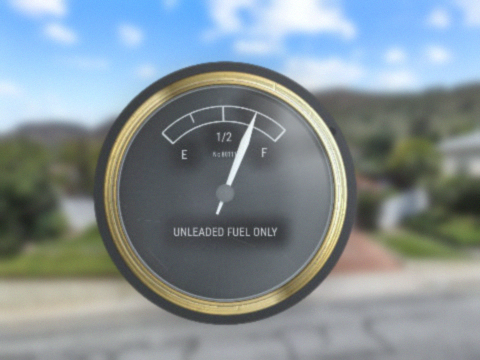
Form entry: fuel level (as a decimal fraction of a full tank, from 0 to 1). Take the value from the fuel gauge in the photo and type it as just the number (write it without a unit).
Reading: 0.75
